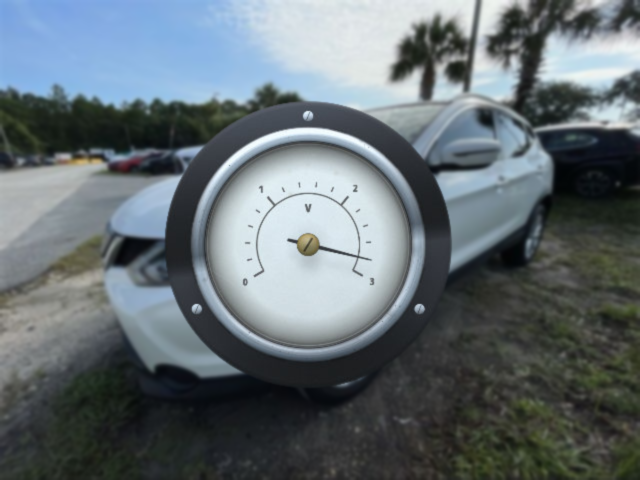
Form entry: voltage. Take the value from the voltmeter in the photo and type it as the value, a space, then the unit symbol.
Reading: 2.8 V
